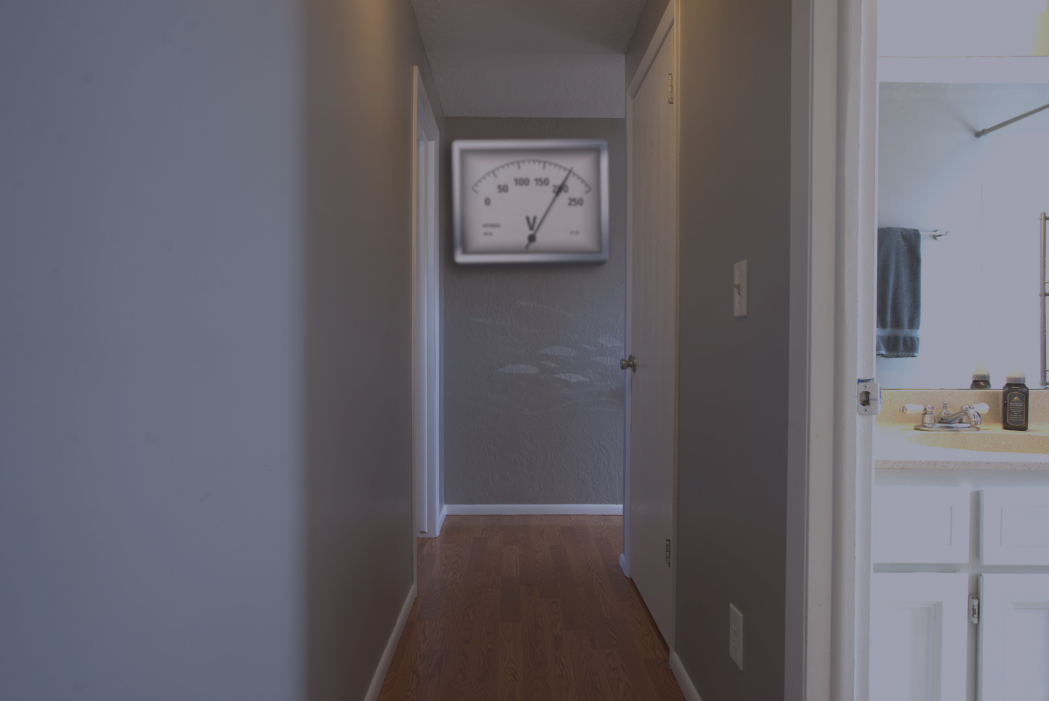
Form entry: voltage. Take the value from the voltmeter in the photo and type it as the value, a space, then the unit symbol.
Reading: 200 V
